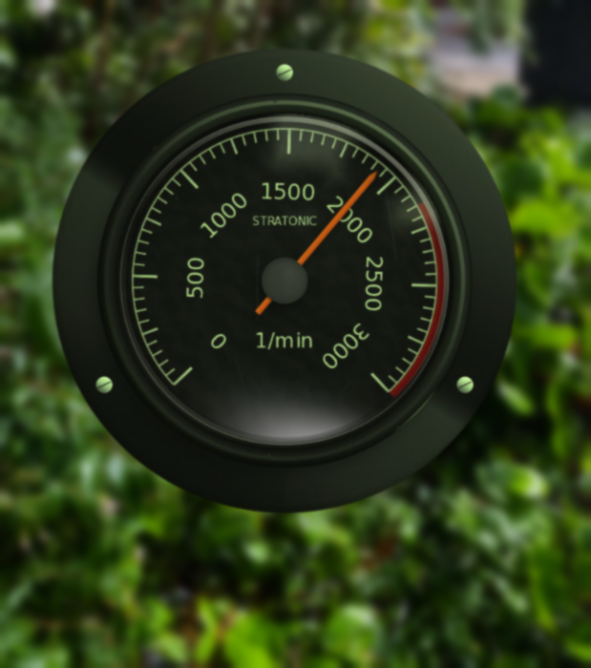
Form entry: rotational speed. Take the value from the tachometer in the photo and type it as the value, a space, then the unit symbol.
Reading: 1925 rpm
